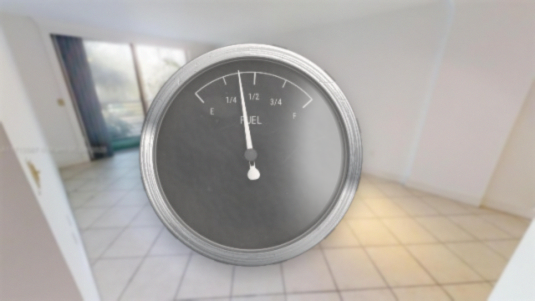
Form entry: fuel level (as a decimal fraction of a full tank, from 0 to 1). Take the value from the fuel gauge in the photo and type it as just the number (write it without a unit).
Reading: 0.375
